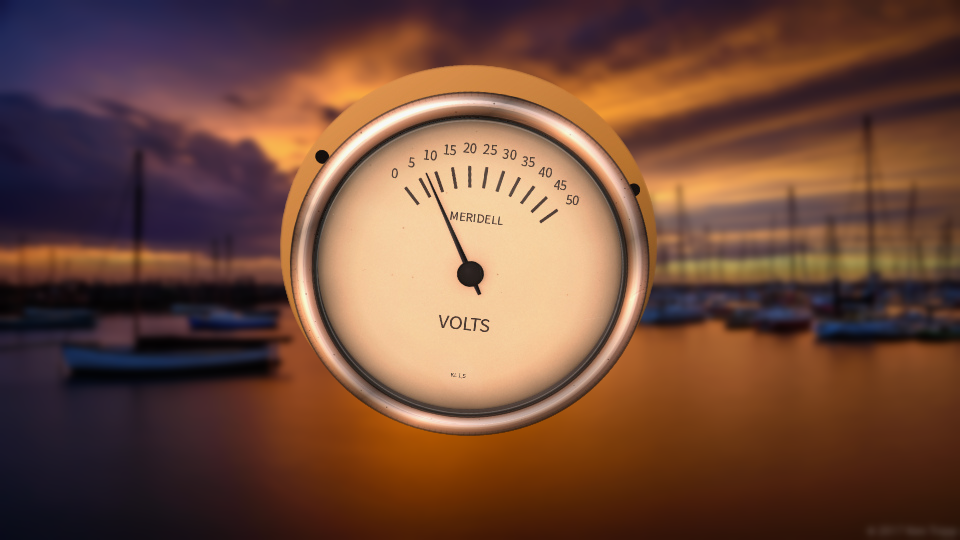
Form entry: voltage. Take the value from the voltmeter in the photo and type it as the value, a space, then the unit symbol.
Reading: 7.5 V
